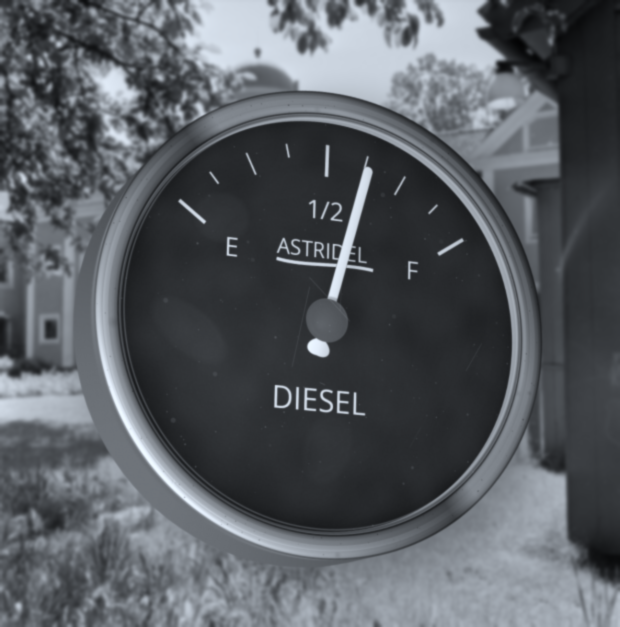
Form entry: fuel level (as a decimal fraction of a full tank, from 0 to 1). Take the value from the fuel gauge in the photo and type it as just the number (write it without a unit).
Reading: 0.625
